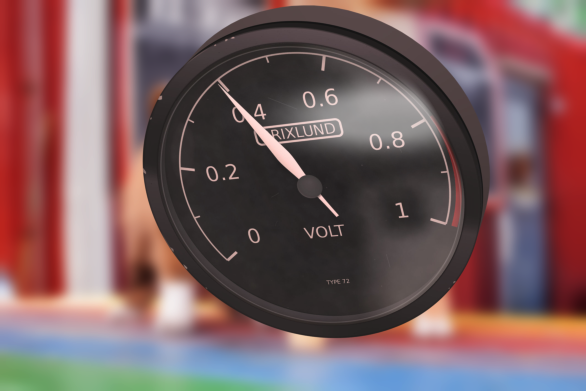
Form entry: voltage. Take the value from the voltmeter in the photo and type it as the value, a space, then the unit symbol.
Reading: 0.4 V
